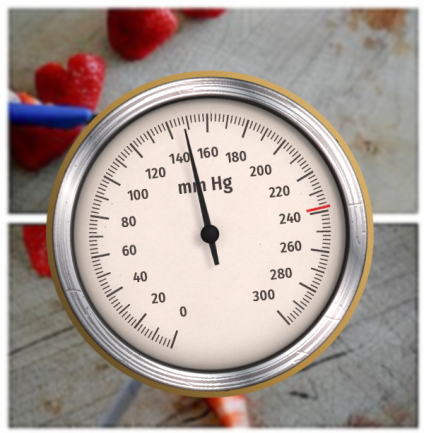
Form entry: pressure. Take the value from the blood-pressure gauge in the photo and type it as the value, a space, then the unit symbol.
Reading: 148 mmHg
